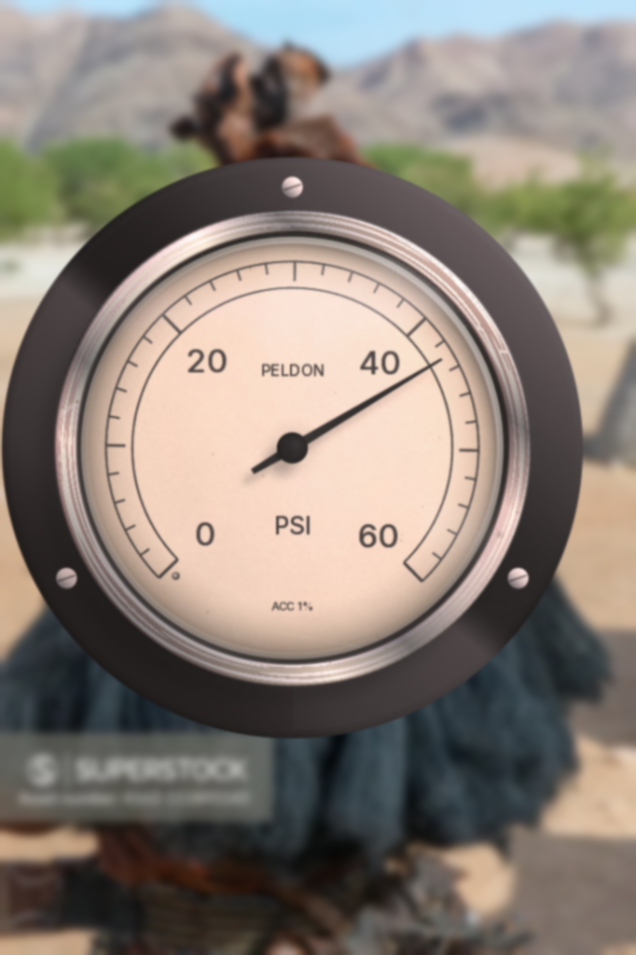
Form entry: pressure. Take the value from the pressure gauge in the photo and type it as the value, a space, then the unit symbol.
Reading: 43 psi
